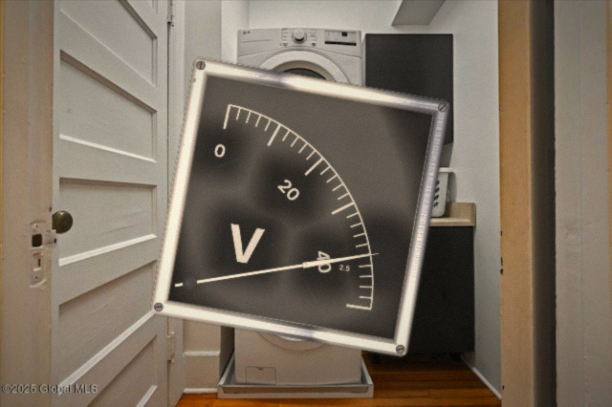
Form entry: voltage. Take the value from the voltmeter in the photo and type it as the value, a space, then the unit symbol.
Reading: 40 V
